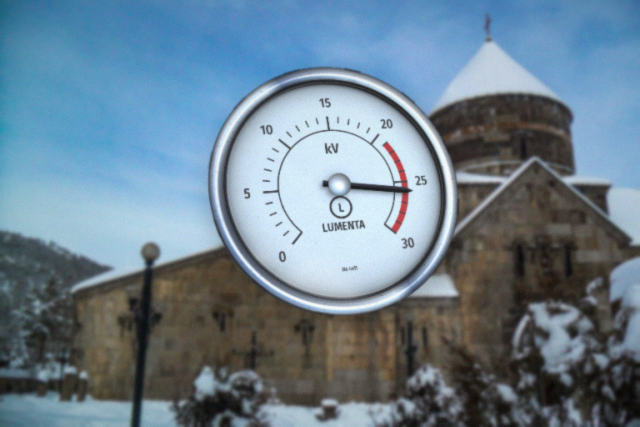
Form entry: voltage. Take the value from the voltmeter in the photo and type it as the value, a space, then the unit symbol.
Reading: 26 kV
